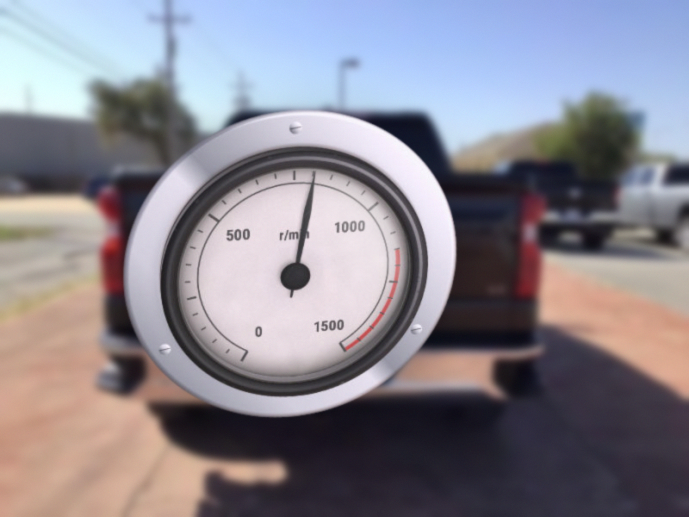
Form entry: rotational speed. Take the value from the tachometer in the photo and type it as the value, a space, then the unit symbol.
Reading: 800 rpm
